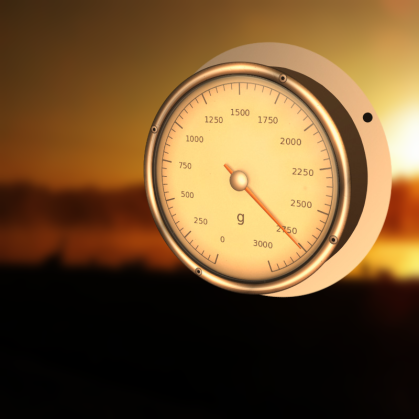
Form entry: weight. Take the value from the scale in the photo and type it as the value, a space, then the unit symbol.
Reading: 2750 g
